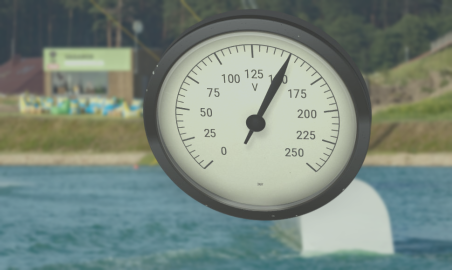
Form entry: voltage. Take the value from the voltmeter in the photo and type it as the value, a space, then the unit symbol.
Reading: 150 V
